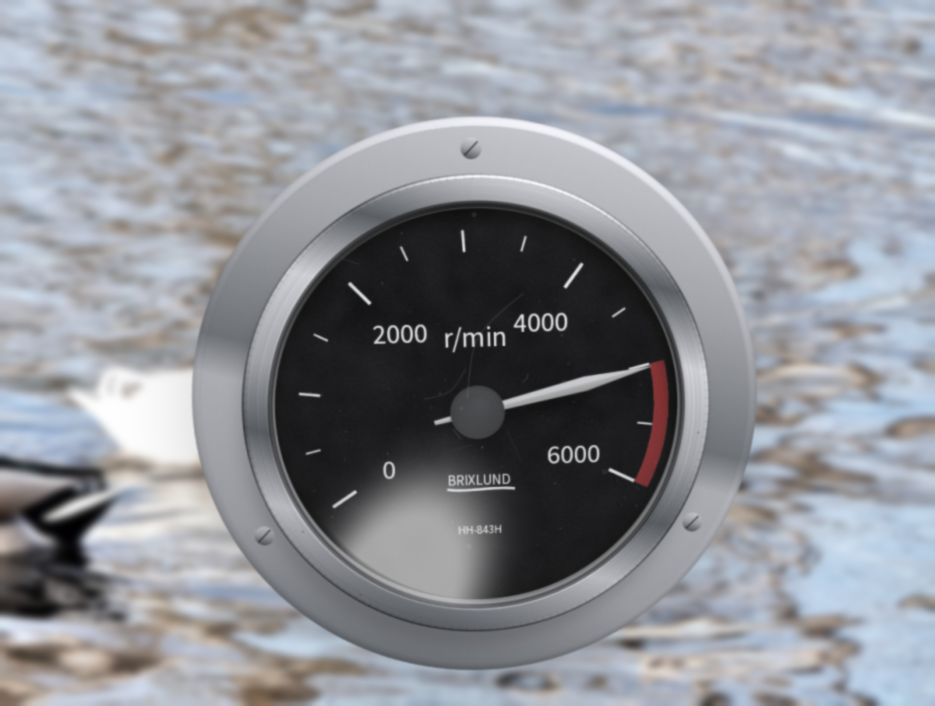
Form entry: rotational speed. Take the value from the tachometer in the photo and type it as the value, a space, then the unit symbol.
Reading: 5000 rpm
